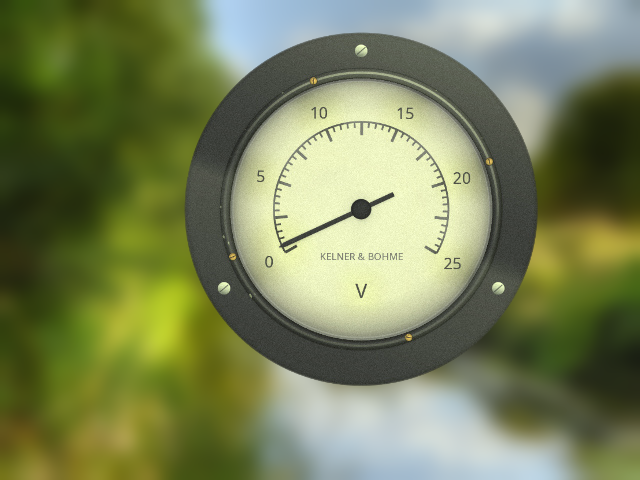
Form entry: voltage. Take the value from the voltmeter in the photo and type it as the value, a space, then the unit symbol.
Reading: 0.5 V
